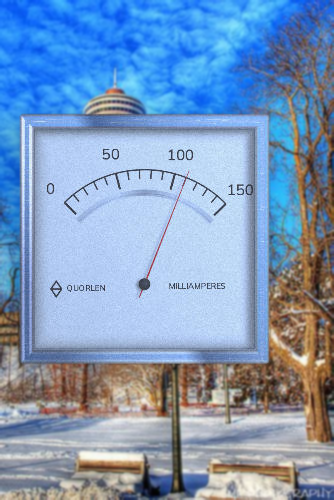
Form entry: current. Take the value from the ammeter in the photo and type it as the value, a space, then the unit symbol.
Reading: 110 mA
